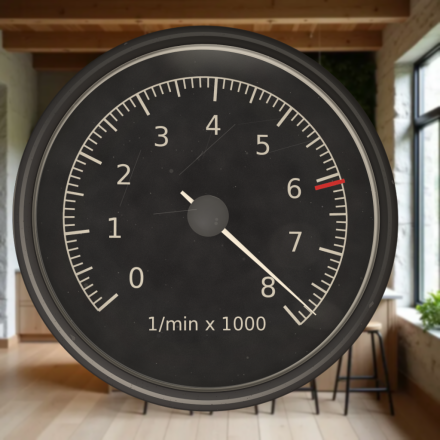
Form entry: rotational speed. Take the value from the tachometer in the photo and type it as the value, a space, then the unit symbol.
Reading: 7800 rpm
